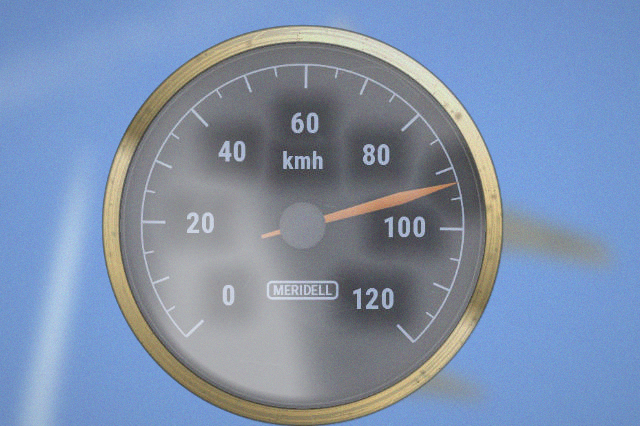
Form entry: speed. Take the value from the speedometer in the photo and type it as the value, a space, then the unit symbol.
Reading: 92.5 km/h
